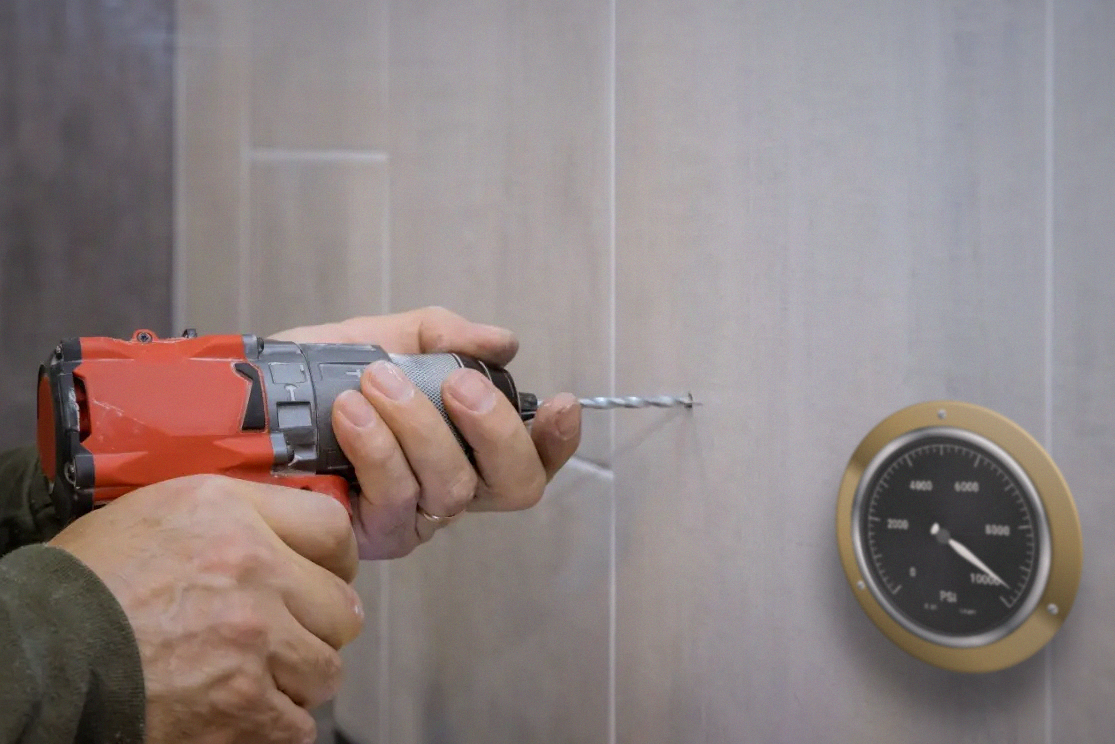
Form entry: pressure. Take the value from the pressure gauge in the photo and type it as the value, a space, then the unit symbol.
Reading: 9600 psi
